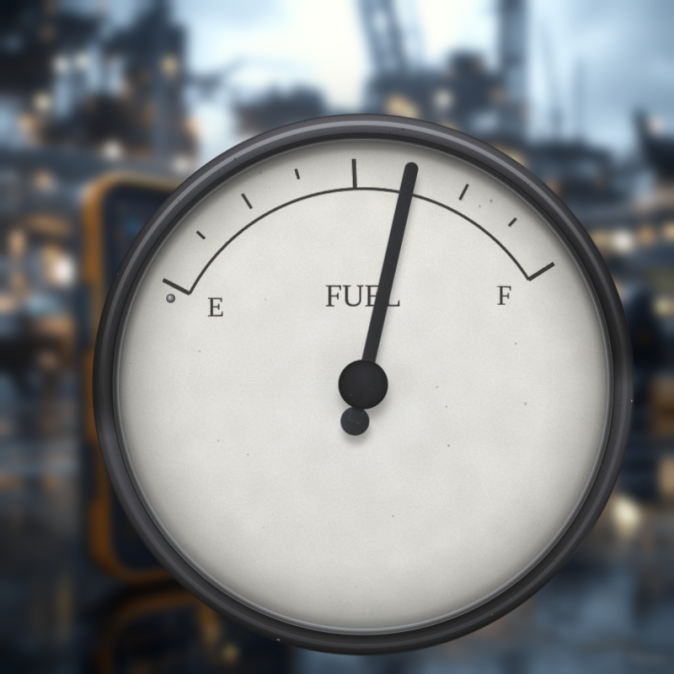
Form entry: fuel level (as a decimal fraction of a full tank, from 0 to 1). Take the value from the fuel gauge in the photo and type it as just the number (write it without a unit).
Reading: 0.625
